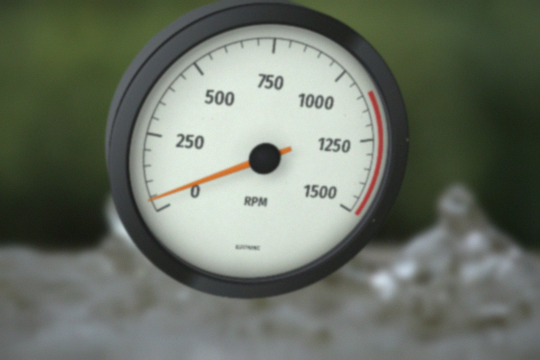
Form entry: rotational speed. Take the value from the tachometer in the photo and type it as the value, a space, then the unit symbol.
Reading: 50 rpm
